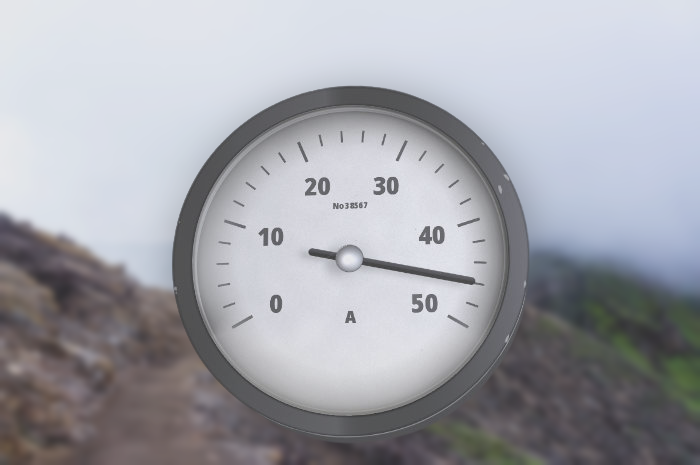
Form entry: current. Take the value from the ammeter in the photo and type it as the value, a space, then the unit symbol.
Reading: 46 A
